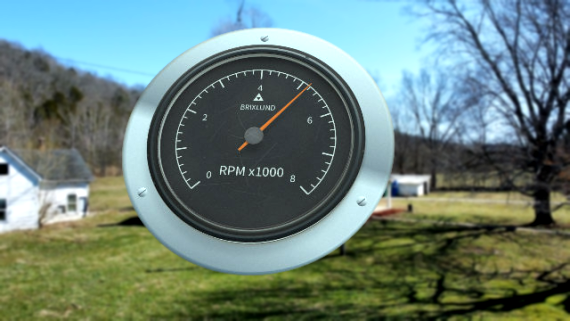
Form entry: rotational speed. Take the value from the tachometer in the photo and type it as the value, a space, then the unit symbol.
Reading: 5200 rpm
